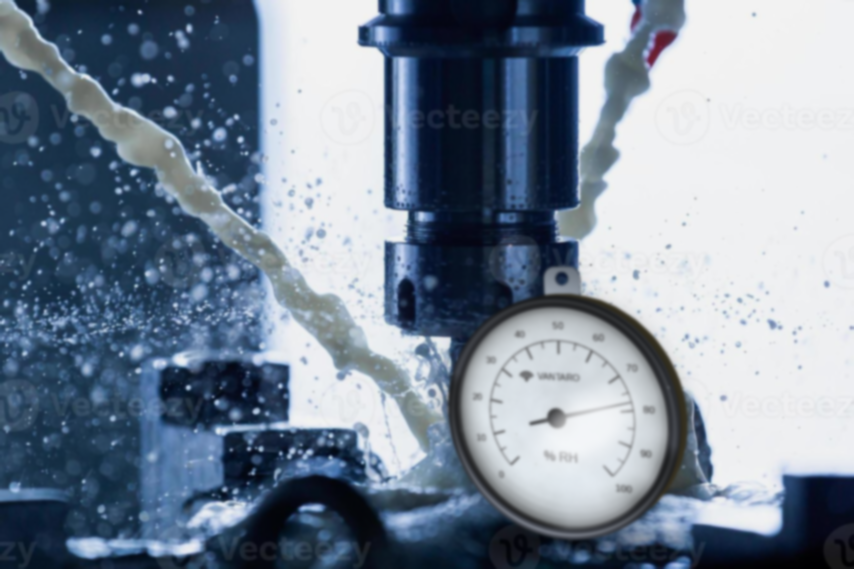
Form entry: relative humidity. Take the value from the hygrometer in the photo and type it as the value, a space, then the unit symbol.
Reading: 77.5 %
